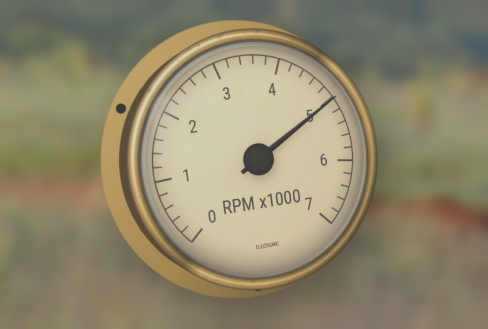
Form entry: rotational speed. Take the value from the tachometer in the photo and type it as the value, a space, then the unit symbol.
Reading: 5000 rpm
